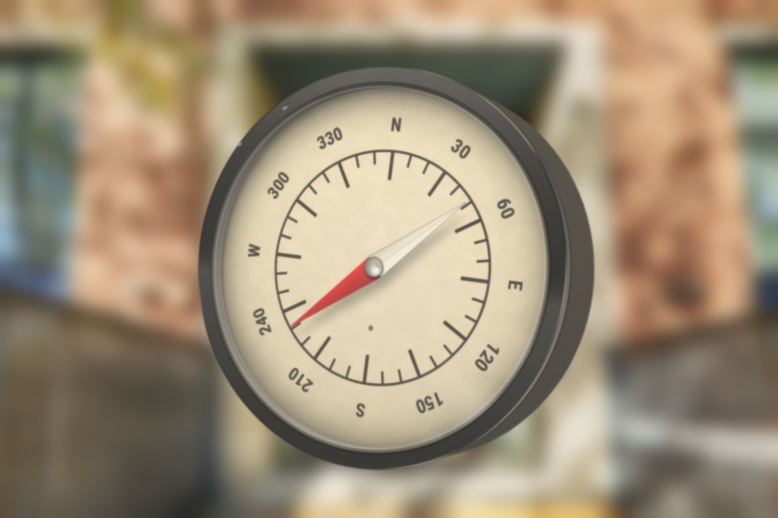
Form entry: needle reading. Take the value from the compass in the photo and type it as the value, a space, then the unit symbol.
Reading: 230 °
